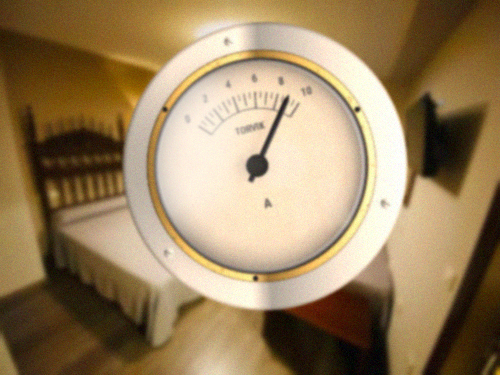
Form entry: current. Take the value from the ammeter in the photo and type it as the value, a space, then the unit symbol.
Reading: 9 A
